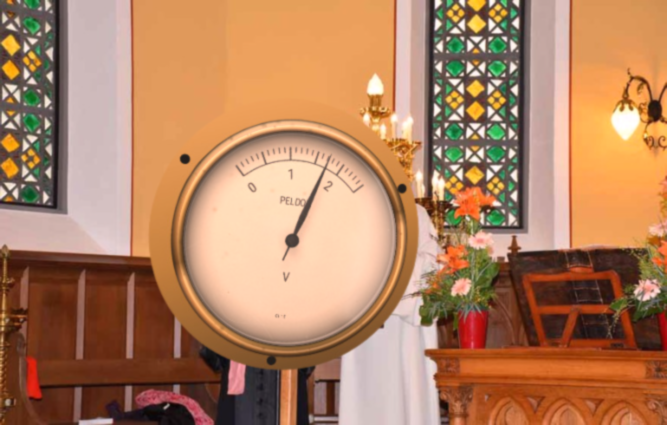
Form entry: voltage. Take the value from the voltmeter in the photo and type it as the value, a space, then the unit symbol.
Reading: 1.7 V
